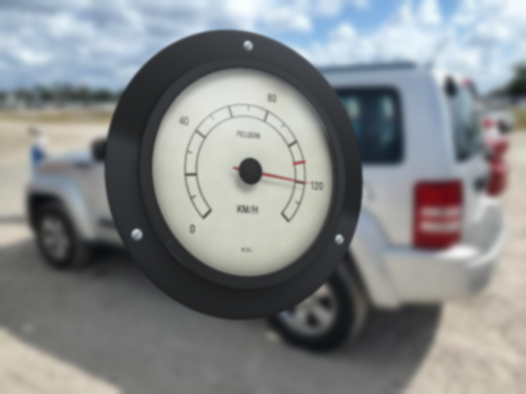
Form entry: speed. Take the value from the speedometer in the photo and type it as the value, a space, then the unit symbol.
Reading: 120 km/h
